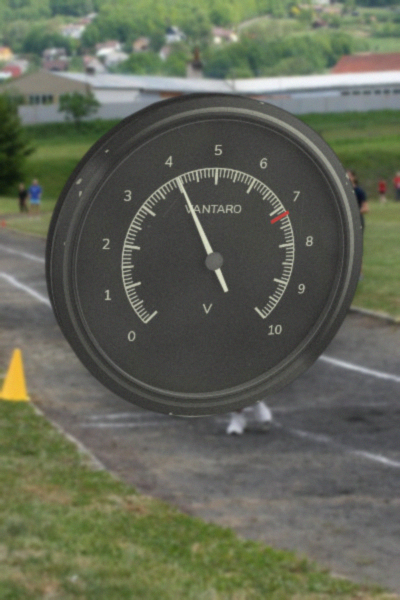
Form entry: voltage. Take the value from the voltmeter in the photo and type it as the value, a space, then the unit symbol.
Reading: 4 V
